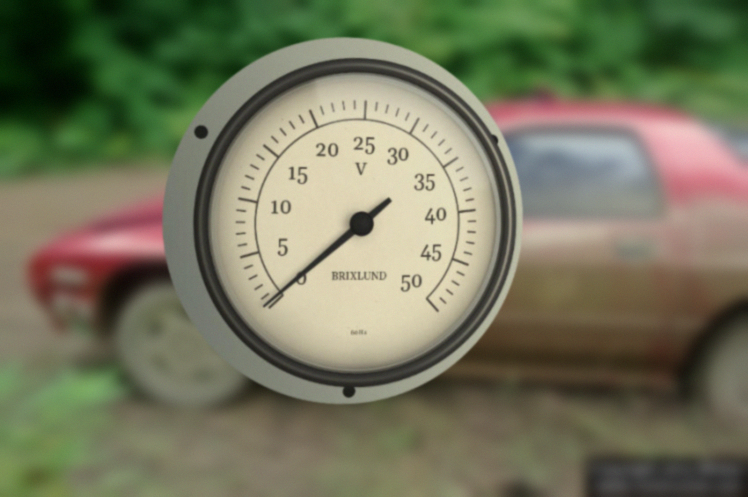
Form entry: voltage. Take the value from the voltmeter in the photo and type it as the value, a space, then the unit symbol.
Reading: 0.5 V
